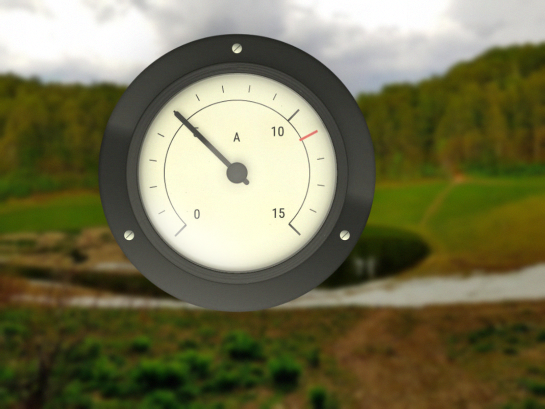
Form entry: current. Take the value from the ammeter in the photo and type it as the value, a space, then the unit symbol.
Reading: 5 A
